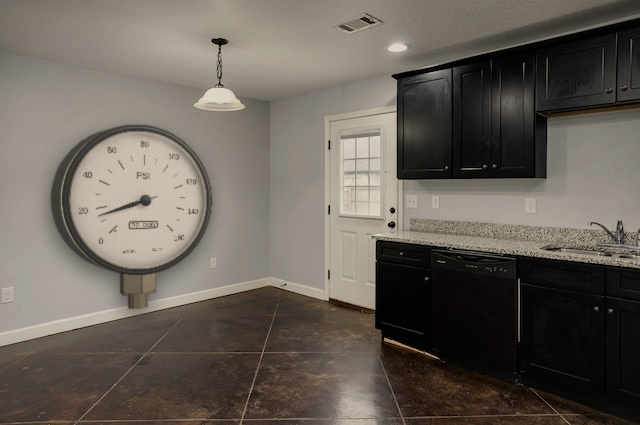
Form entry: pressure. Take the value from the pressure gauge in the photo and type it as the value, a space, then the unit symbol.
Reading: 15 psi
